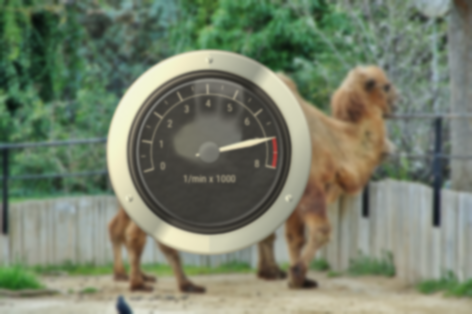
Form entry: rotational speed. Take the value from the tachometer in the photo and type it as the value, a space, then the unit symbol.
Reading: 7000 rpm
